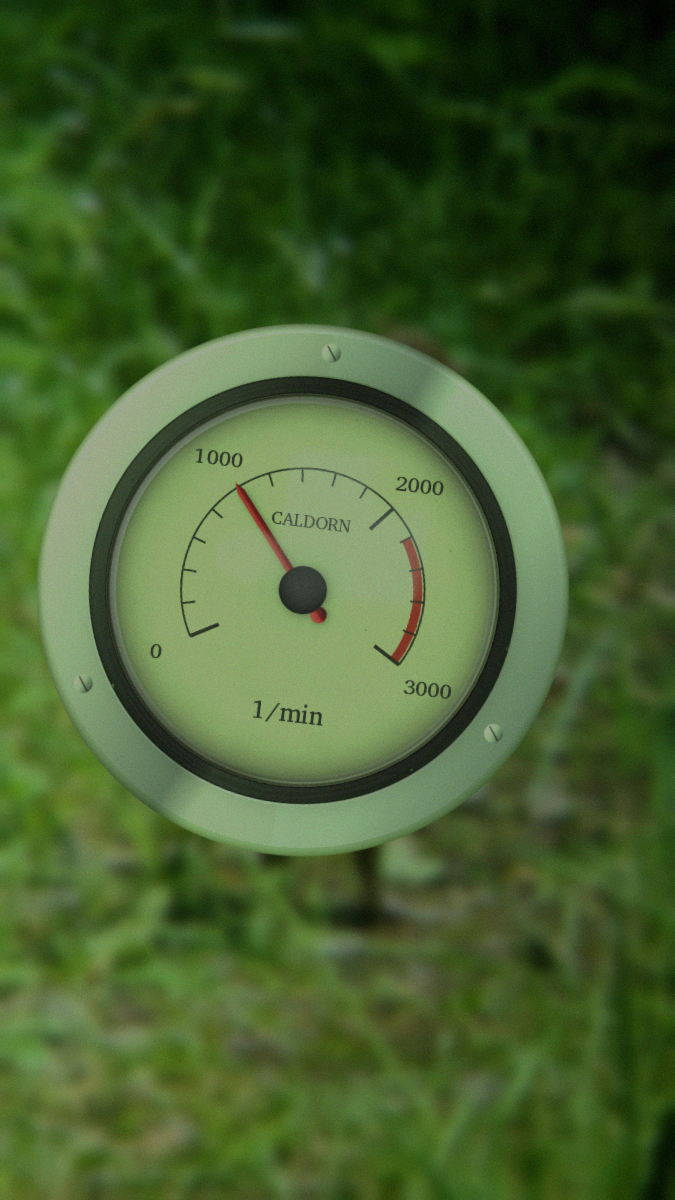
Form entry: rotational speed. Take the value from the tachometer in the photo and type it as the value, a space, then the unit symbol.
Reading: 1000 rpm
